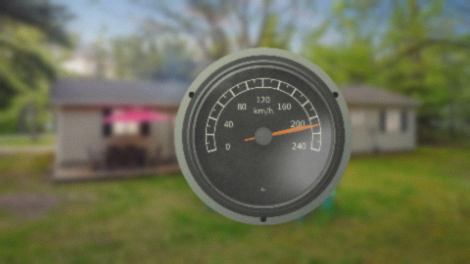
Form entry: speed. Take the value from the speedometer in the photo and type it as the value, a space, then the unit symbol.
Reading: 210 km/h
